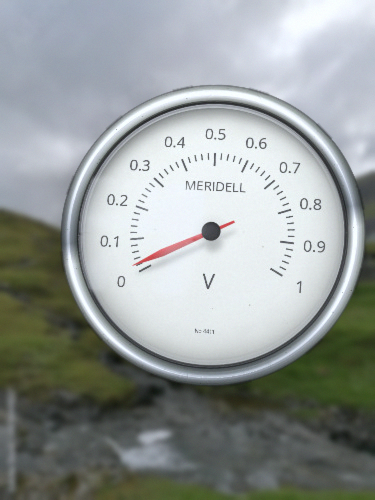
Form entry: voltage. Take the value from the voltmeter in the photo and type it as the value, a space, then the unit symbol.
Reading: 0.02 V
